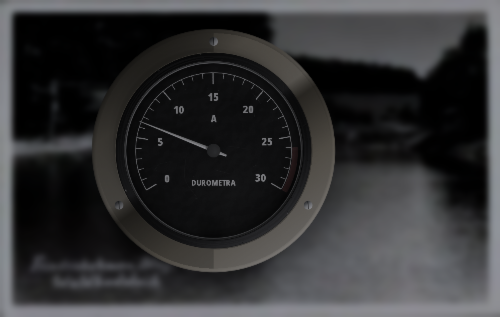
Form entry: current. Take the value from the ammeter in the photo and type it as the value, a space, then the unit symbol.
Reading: 6.5 A
